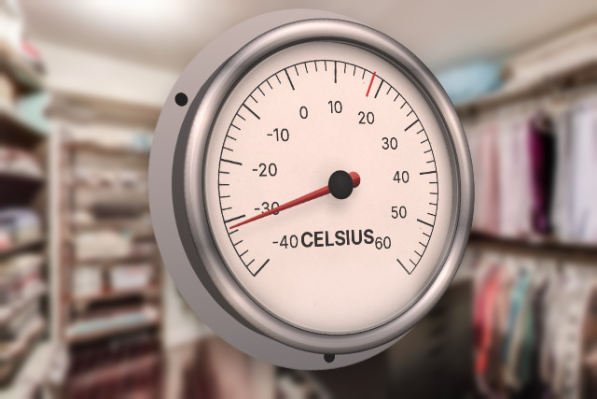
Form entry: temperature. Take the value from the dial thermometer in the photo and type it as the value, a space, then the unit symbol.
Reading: -31 °C
